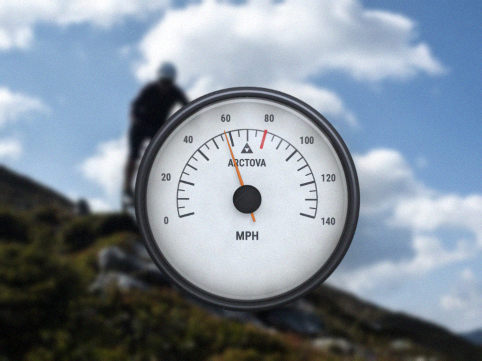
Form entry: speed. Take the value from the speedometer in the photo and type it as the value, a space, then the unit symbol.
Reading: 57.5 mph
